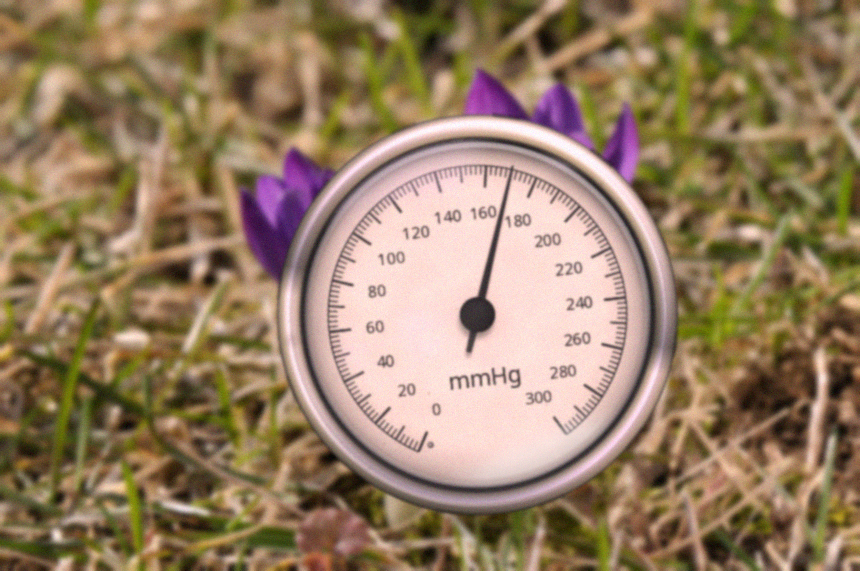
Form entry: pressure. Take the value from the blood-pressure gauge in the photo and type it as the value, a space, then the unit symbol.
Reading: 170 mmHg
